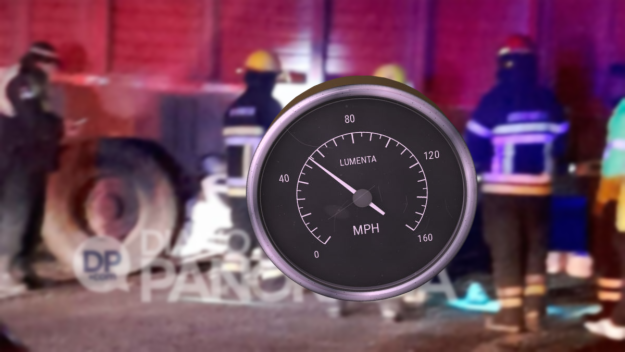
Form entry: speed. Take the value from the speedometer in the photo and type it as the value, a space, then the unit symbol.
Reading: 55 mph
